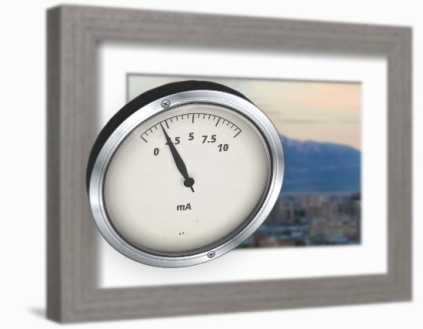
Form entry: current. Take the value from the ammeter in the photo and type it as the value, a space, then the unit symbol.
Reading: 2 mA
